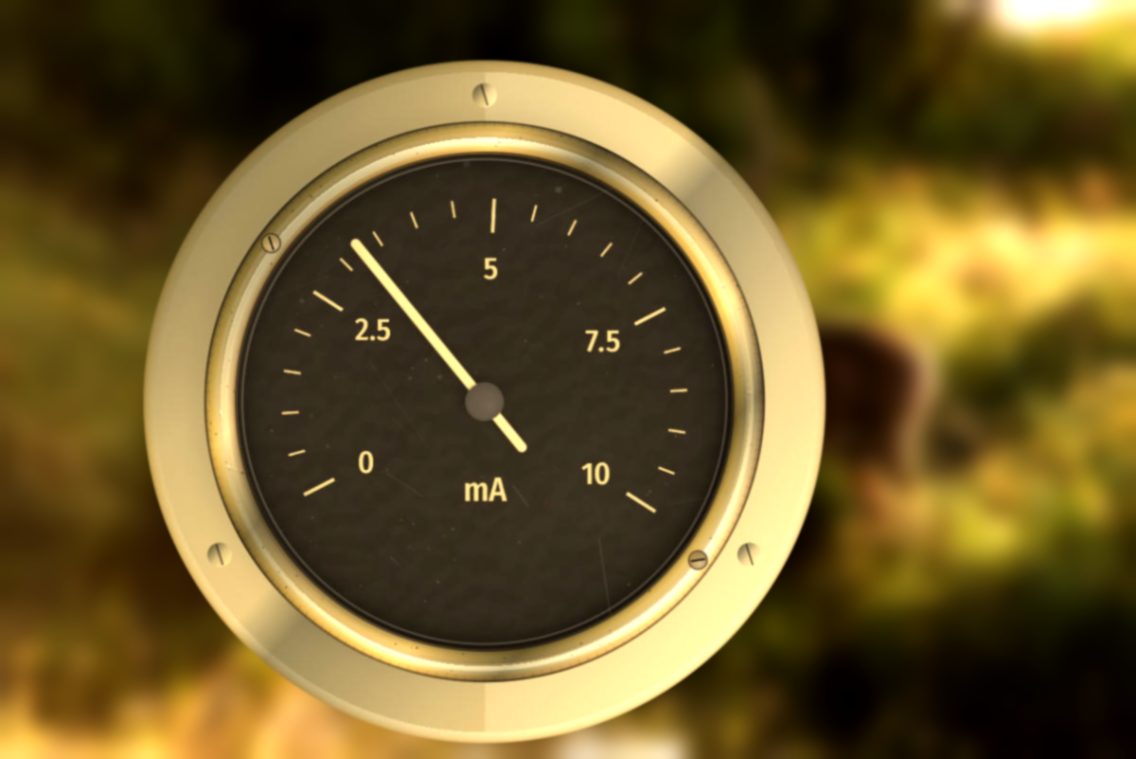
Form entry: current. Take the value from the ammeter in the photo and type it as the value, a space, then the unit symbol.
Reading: 3.25 mA
